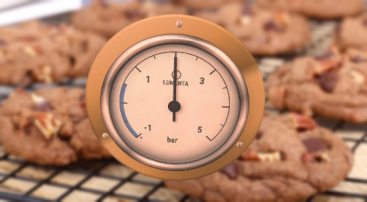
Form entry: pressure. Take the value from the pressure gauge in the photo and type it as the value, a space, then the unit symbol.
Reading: 2 bar
